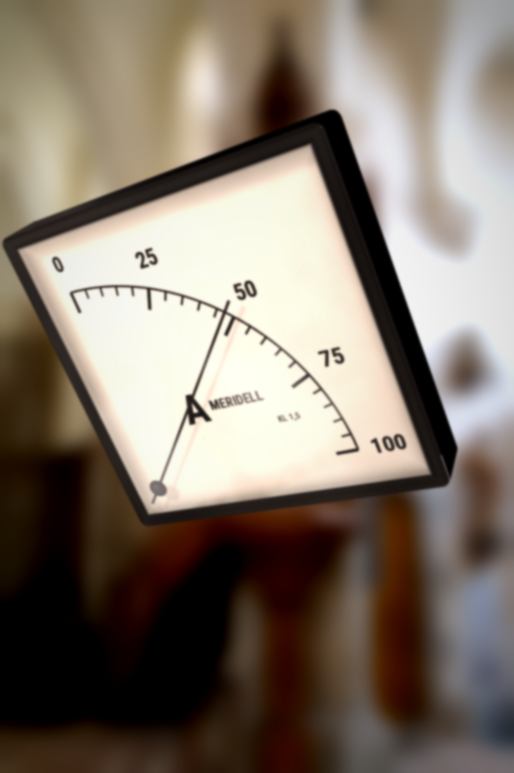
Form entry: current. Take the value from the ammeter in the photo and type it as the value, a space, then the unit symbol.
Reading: 47.5 A
